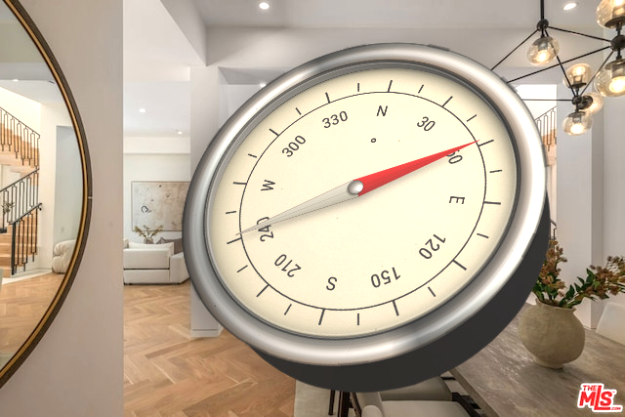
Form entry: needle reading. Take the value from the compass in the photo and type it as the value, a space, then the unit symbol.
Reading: 60 °
